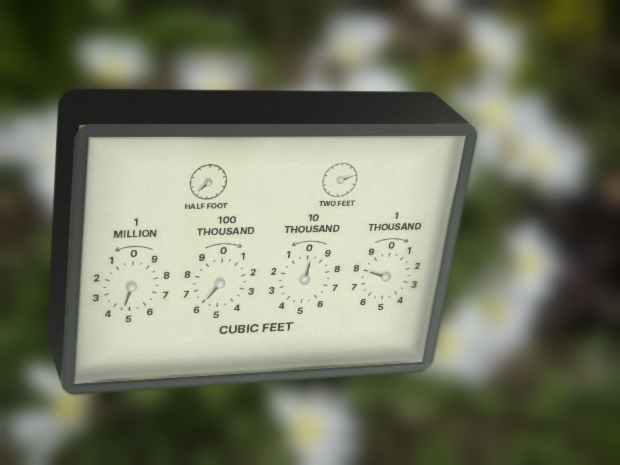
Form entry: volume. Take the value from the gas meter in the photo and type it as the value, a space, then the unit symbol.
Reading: 459800 ft³
